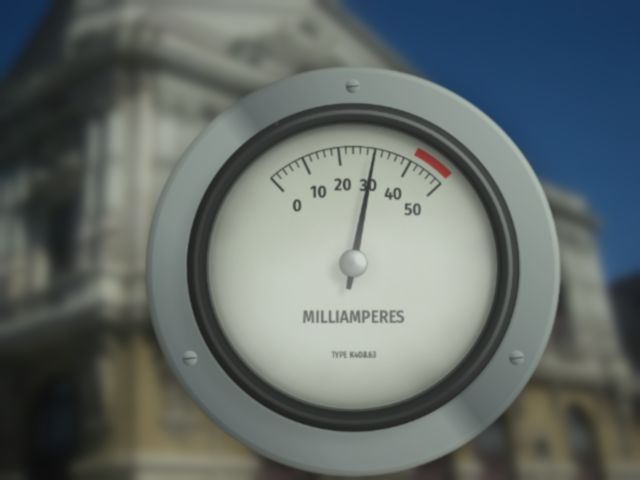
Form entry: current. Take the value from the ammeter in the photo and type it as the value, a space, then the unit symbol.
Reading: 30 mA
